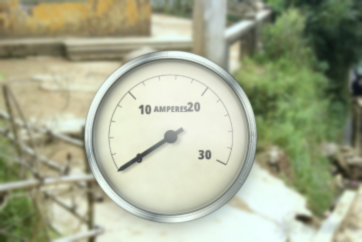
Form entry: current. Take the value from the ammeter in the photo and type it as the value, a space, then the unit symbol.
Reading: 0 A
